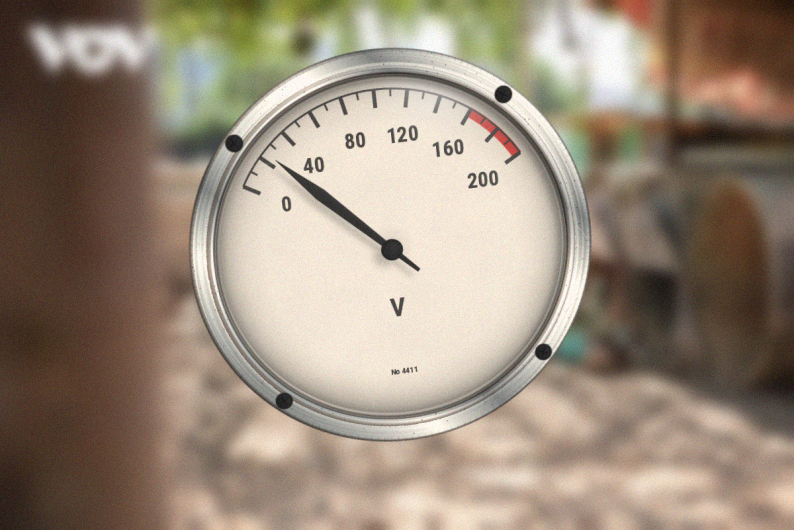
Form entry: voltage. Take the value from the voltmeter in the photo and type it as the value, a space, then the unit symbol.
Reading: 25 V
